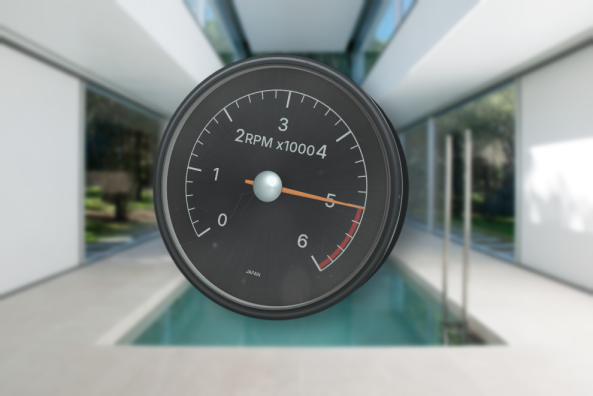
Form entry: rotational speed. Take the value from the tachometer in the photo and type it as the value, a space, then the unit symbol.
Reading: 5000 rpm
